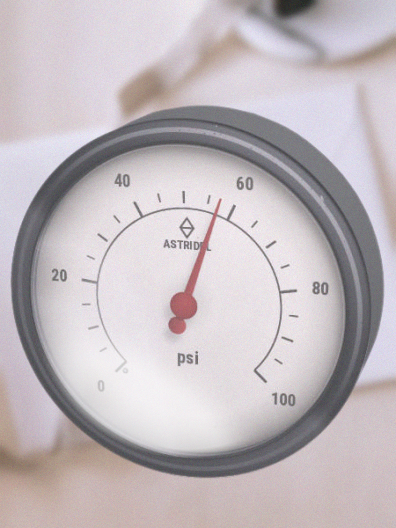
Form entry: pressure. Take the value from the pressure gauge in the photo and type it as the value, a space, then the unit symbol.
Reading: 57.5 psi
